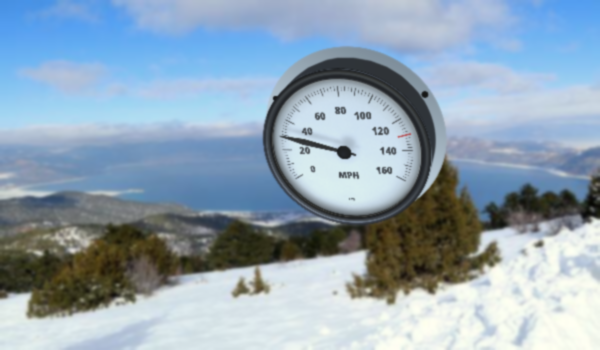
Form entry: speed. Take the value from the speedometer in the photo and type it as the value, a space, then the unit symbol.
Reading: 30 mph
